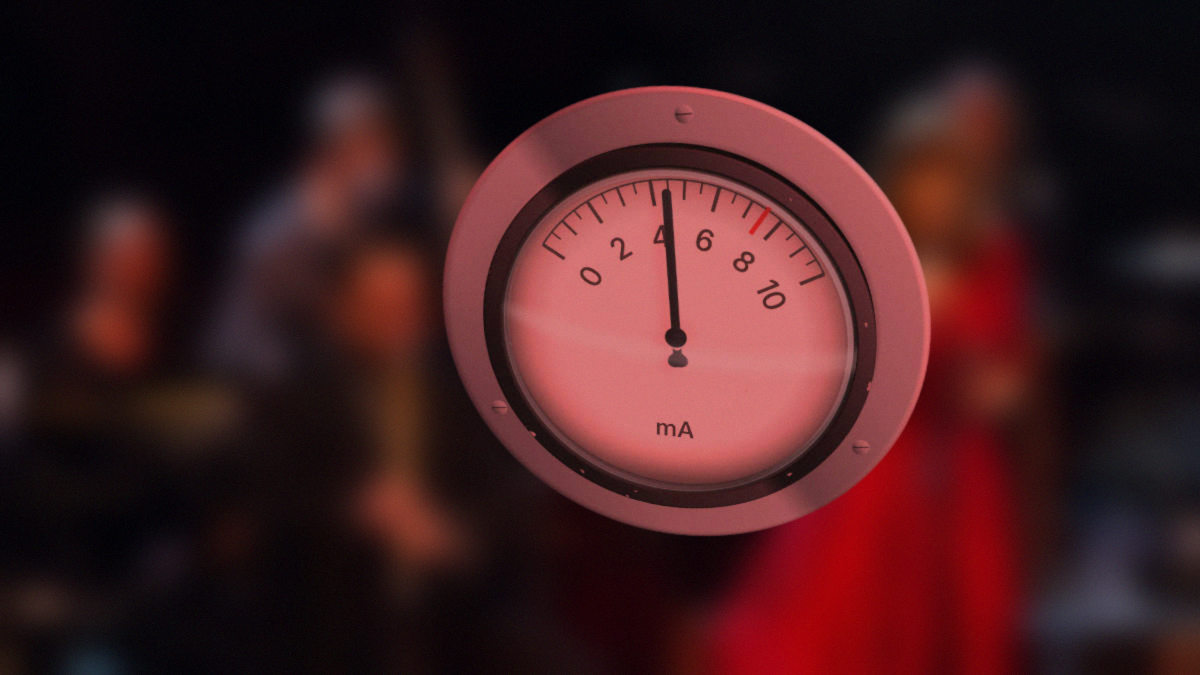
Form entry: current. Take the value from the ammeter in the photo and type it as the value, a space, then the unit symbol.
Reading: 4.5 mA
